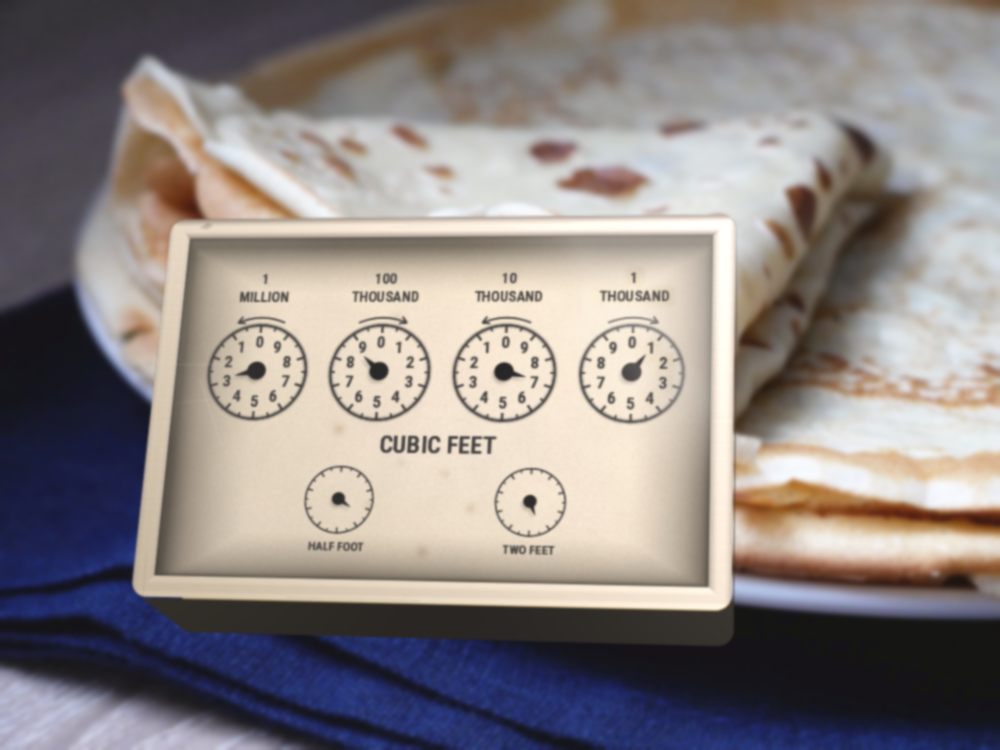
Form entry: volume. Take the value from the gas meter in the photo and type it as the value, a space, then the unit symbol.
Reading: 287100 ft³
